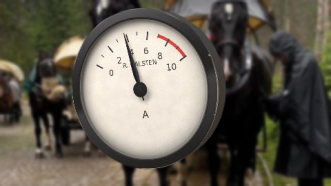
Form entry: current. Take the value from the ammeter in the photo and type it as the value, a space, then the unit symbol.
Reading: 4 A
